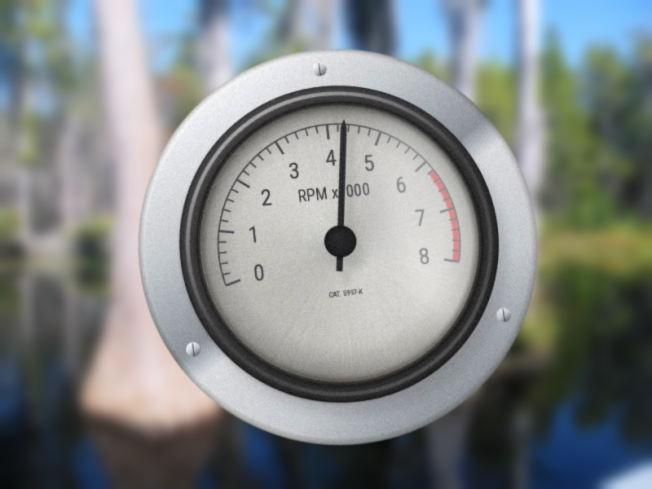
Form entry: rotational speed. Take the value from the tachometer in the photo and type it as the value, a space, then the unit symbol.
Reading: 4300 rpm
